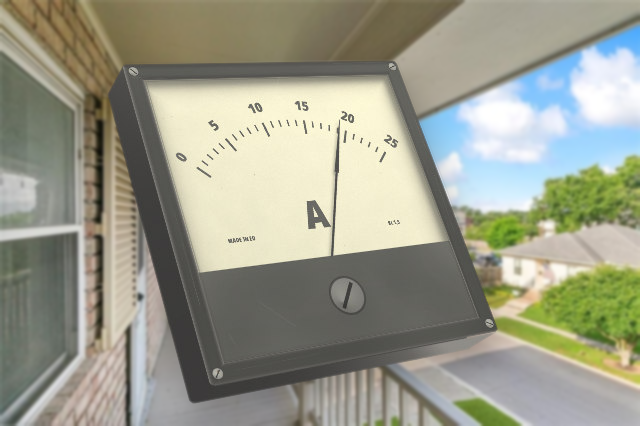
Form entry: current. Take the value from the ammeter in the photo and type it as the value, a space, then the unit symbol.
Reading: 19 A
